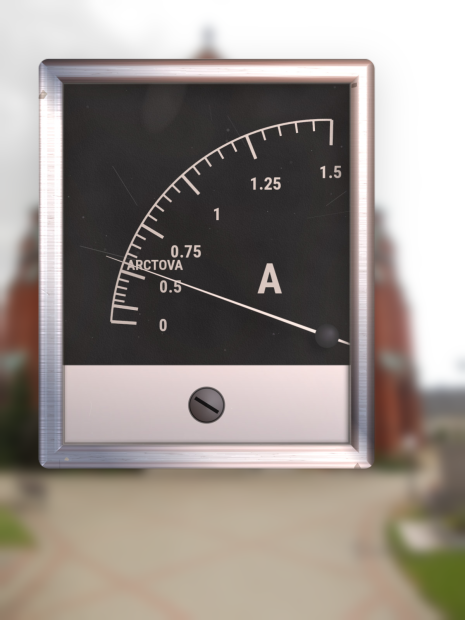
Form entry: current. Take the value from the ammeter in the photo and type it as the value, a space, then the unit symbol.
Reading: 0.55 A
